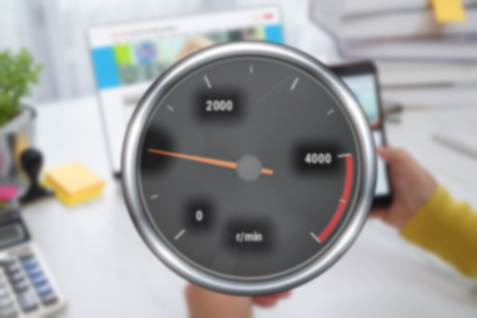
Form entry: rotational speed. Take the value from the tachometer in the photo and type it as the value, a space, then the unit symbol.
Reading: 1000 rpm
